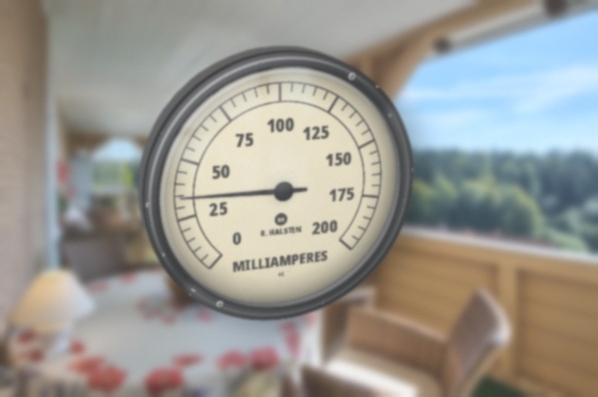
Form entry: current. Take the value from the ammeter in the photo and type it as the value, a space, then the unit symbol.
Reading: 35 mA
